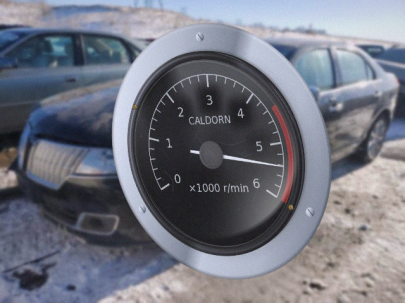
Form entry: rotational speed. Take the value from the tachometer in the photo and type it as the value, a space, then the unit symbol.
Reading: 5400 rpm
